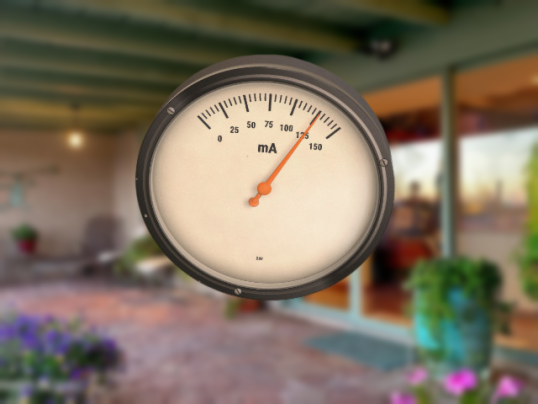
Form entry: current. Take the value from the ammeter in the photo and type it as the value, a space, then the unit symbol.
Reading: 125 mA
